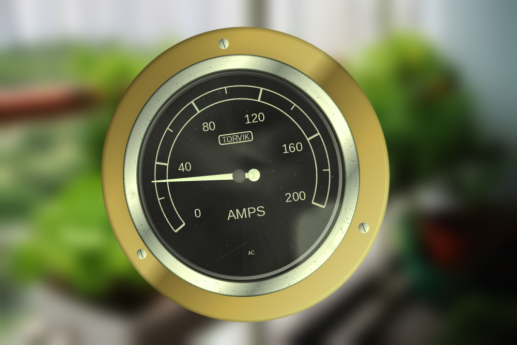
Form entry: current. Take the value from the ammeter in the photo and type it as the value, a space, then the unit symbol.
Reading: 30 A
